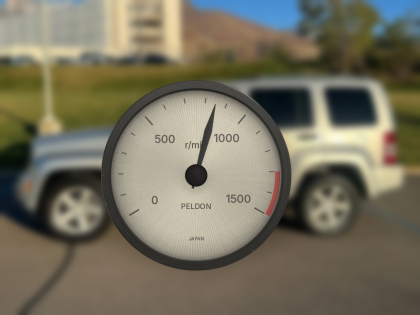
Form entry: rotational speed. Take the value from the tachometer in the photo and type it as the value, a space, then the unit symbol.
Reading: 850 rpm
